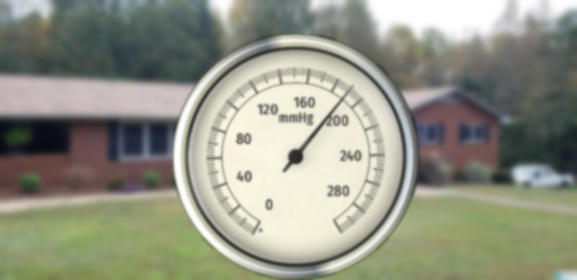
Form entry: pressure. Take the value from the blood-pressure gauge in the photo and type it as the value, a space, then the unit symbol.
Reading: 190 mmHg
